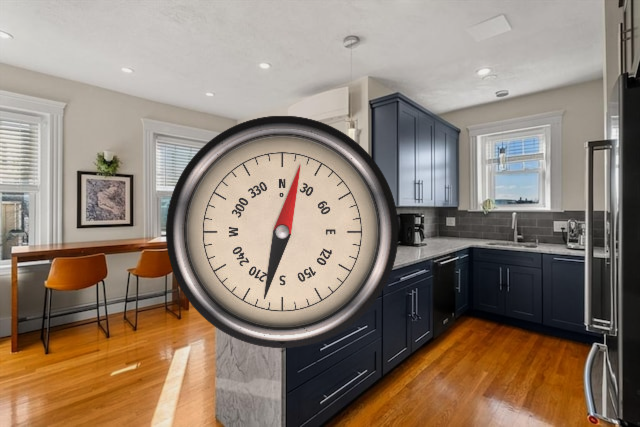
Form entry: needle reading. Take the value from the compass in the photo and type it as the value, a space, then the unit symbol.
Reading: 15 °
